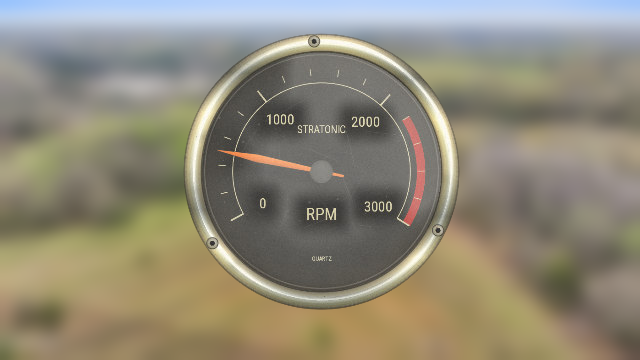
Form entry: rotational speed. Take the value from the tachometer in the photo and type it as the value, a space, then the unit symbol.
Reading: 500 rpm
